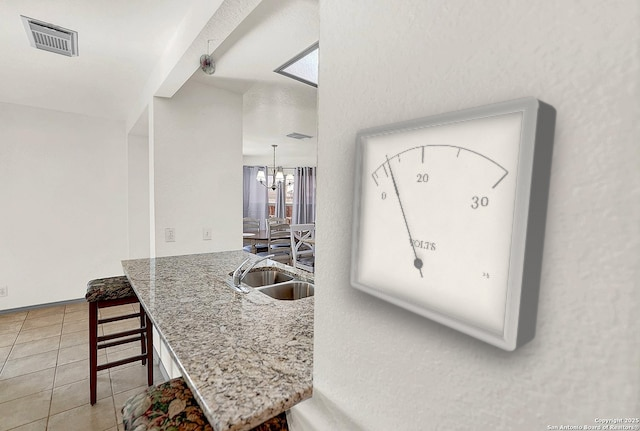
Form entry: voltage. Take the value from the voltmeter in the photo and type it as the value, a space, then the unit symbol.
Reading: 12.5 V
